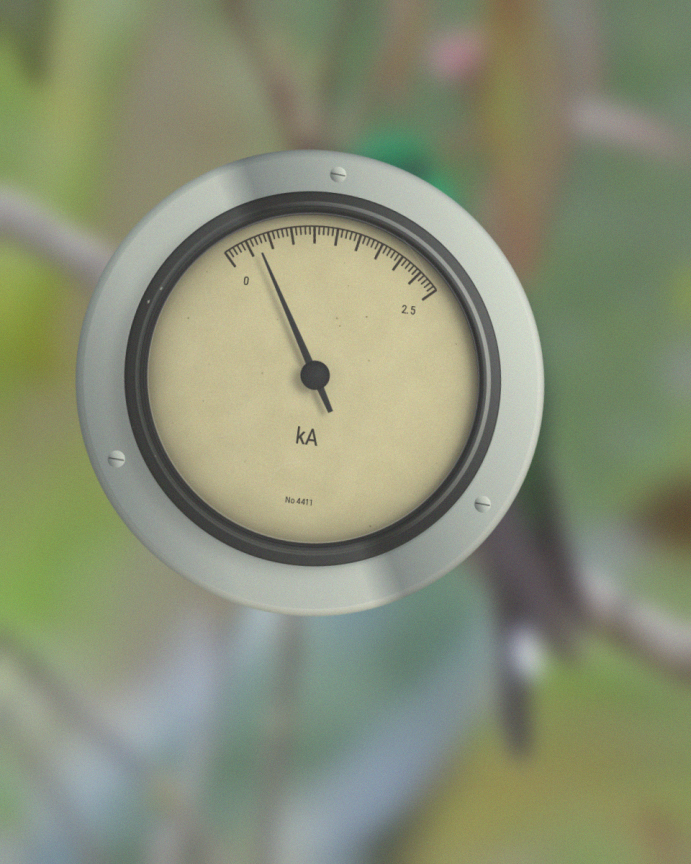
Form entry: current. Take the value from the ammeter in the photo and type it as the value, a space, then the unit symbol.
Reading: 0.35 kA
